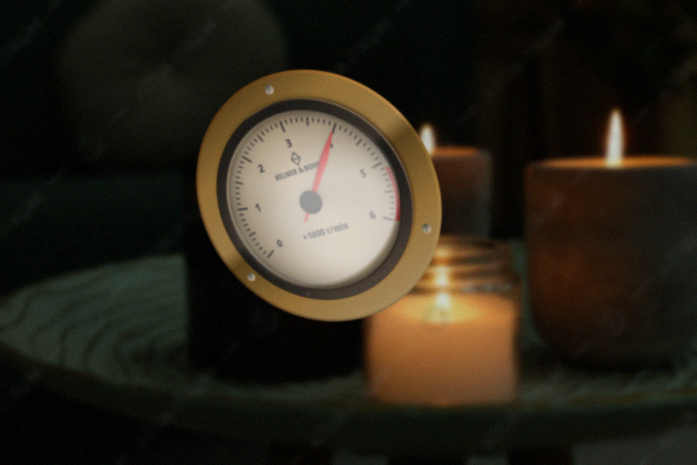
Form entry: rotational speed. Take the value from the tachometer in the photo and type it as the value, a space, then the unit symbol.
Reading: 4000 rpm
